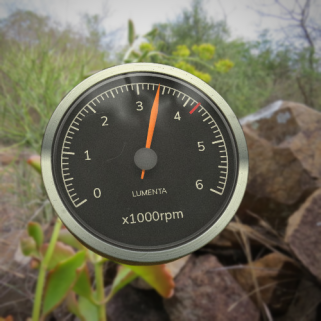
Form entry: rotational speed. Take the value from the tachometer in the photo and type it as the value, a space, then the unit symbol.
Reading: 3400 rpm
